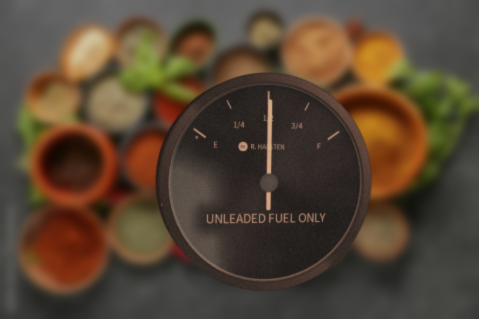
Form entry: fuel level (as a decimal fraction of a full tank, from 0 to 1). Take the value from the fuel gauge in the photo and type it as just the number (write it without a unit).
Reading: 0.5
